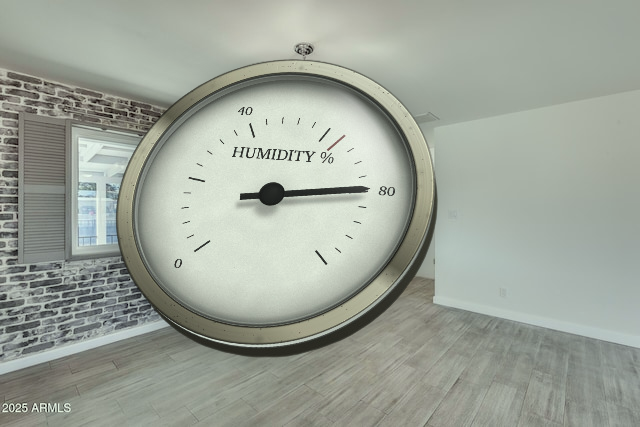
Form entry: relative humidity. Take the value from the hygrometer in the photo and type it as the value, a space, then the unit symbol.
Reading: 80 %
